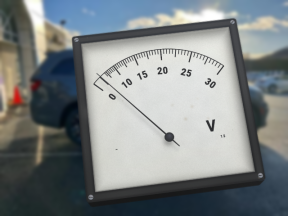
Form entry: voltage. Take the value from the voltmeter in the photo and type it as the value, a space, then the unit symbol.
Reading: 5 V
